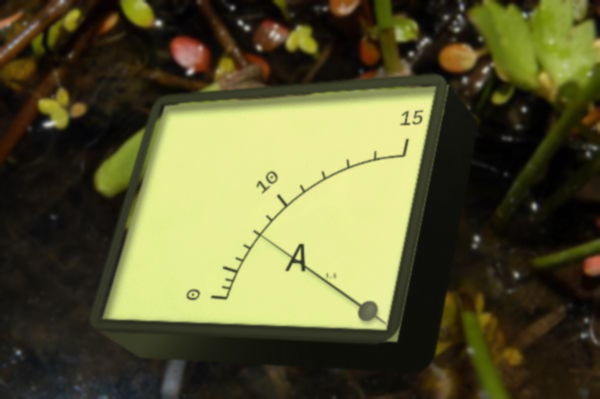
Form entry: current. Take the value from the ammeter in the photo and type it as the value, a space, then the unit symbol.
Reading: 8 A
